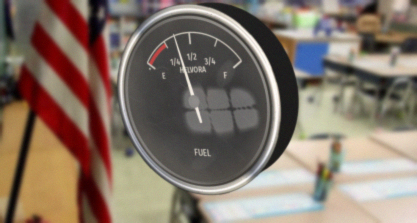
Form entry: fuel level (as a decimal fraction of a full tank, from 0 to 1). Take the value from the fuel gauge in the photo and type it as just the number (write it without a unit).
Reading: 0.375
